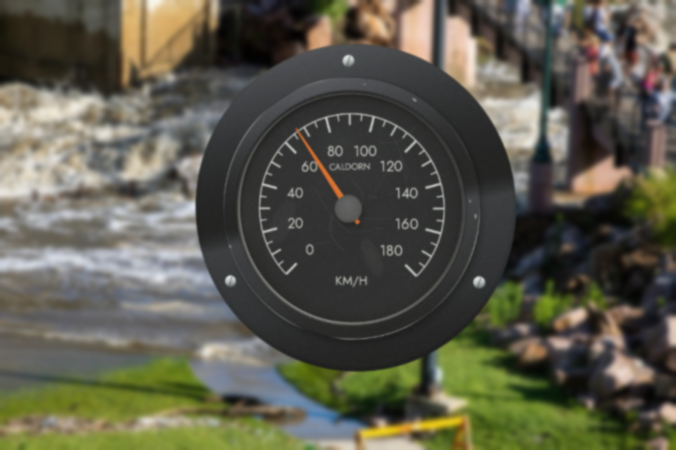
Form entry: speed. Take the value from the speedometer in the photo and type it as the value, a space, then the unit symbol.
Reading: 67.5 km/h
